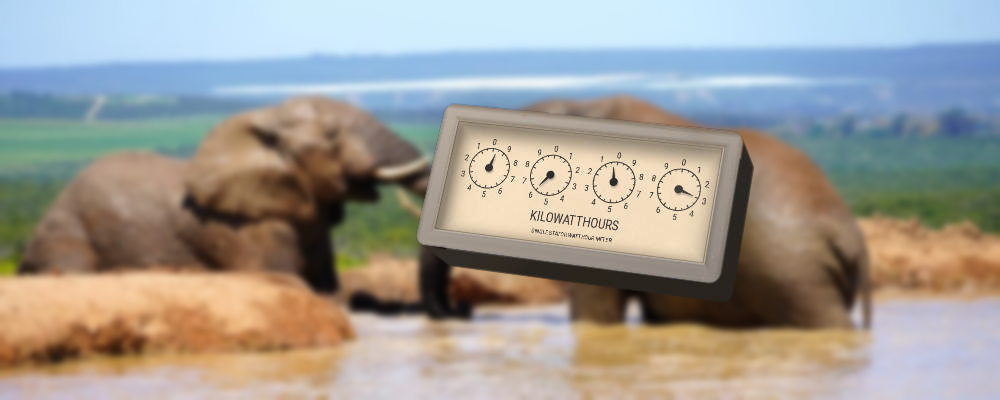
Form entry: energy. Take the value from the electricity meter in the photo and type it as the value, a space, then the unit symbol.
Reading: 9603 kWh
